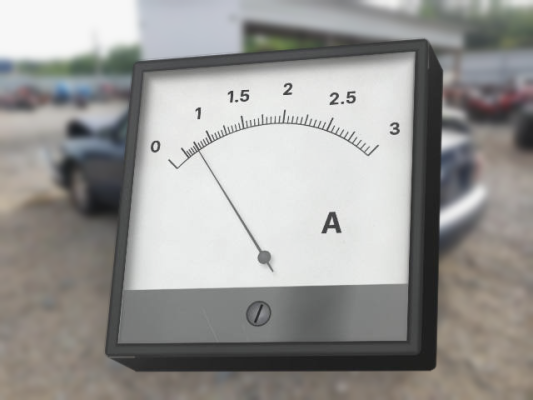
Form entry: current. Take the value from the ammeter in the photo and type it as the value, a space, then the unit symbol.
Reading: 0.75 A
